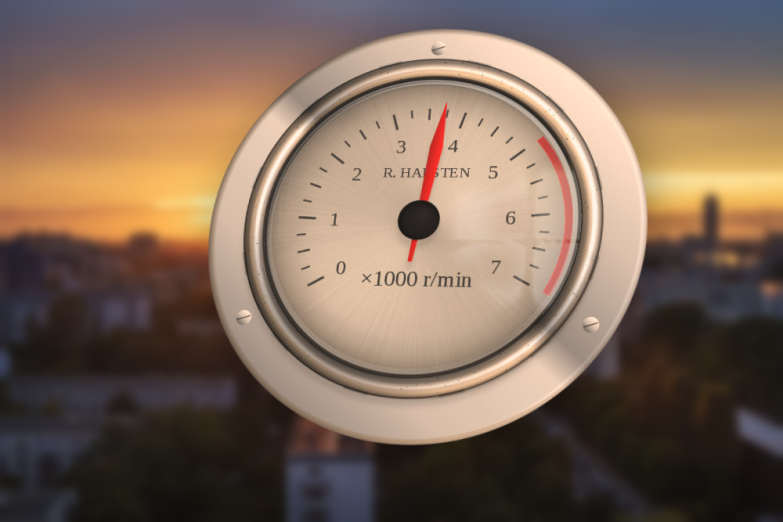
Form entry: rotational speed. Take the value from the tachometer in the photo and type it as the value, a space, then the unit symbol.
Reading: 3750 rpm
